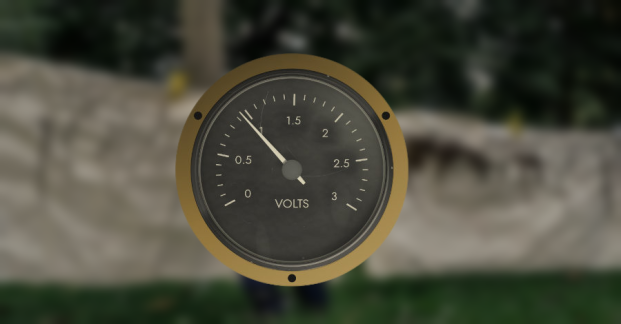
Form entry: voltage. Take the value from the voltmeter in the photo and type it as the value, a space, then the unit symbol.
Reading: 0.95 V
